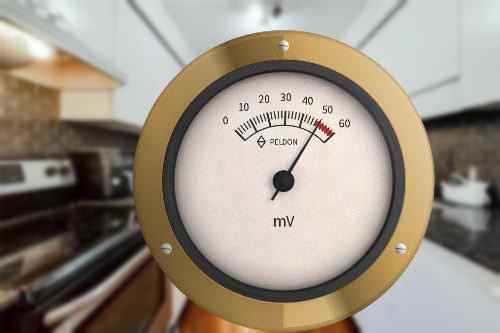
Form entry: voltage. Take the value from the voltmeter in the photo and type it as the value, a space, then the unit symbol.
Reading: 50 mV
